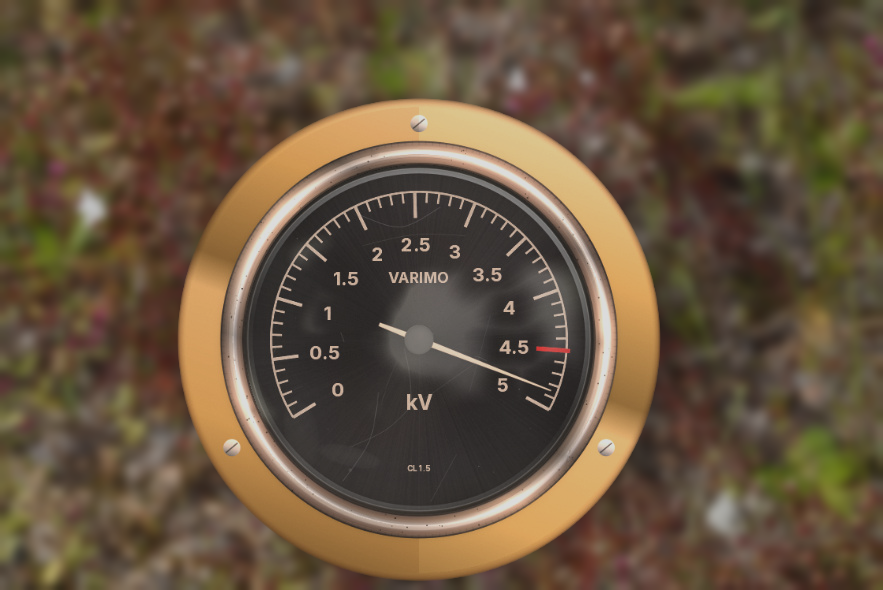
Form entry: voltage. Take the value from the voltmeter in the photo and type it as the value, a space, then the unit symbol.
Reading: 4.85 kV
